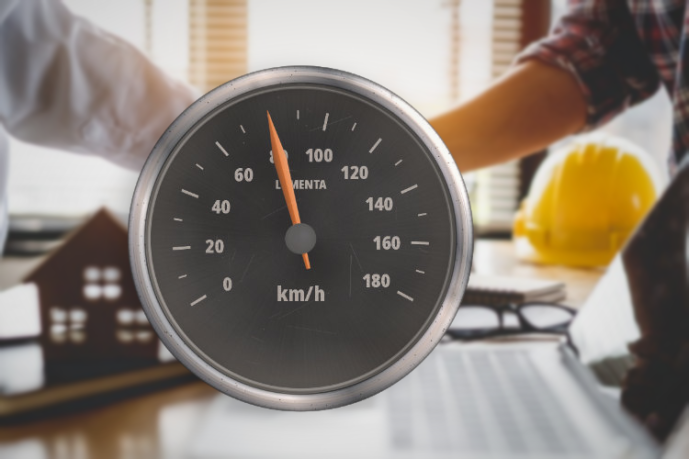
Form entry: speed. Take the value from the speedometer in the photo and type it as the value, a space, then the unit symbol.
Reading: 80 km/h
